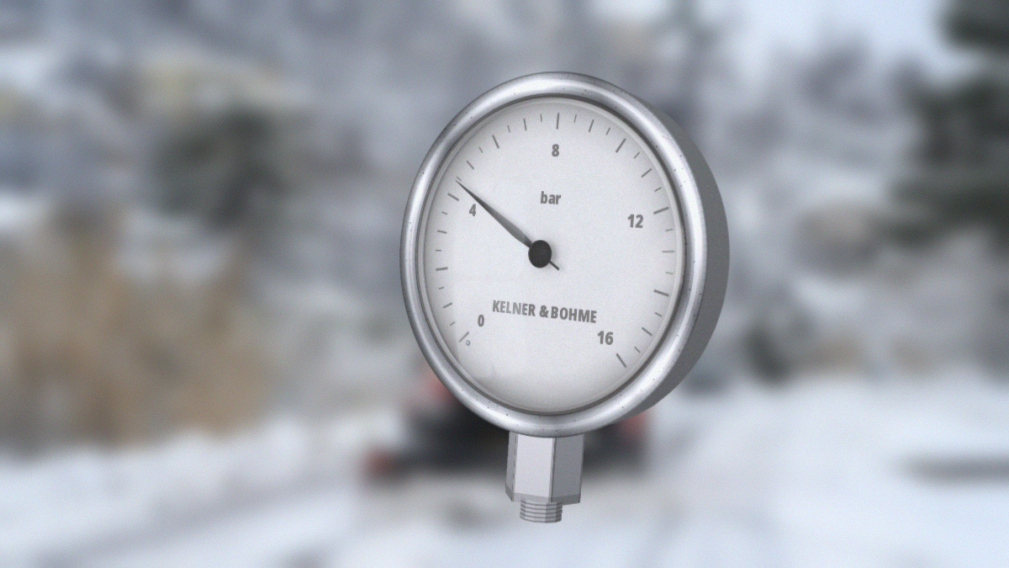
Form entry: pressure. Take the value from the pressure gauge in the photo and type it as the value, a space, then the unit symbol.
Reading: 4.5 bar
